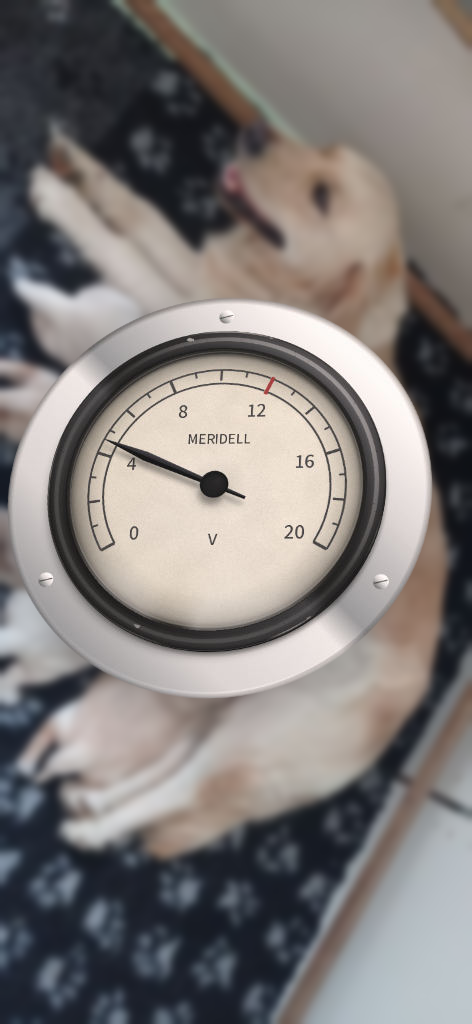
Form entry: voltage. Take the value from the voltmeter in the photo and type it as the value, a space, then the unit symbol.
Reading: 4.5 V
